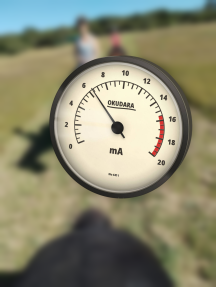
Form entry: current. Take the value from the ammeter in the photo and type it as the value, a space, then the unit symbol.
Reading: 6.5 mA
